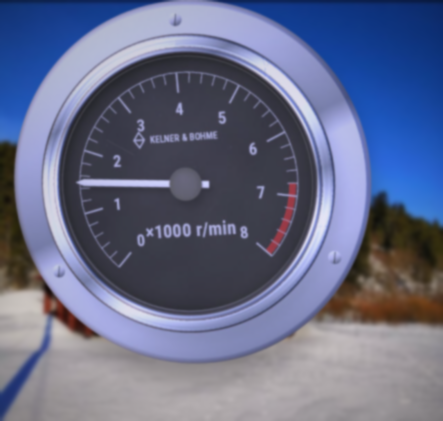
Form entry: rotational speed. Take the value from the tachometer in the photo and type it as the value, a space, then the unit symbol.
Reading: 1500 rpm
